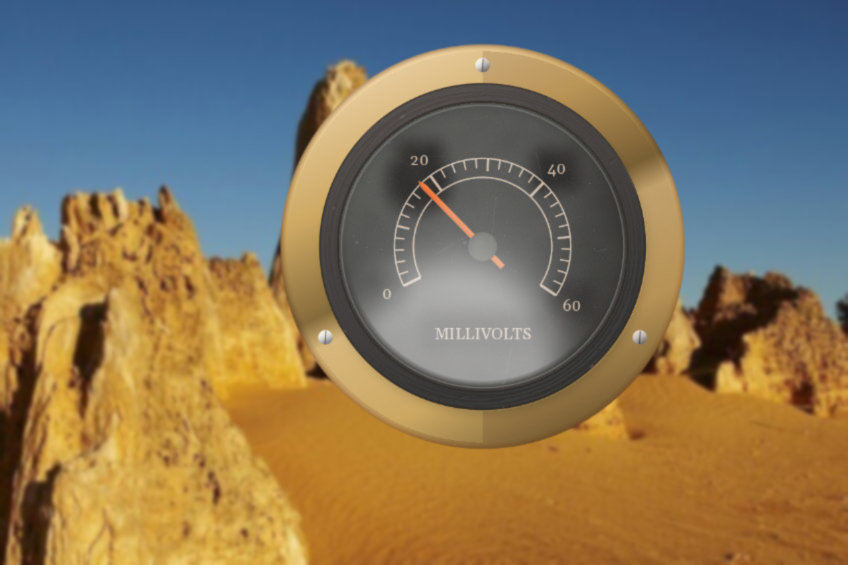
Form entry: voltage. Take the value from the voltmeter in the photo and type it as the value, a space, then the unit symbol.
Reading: 18 mV
